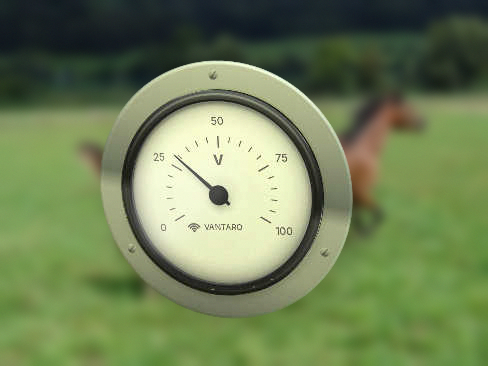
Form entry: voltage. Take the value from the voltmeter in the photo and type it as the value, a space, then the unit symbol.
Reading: 30 V
